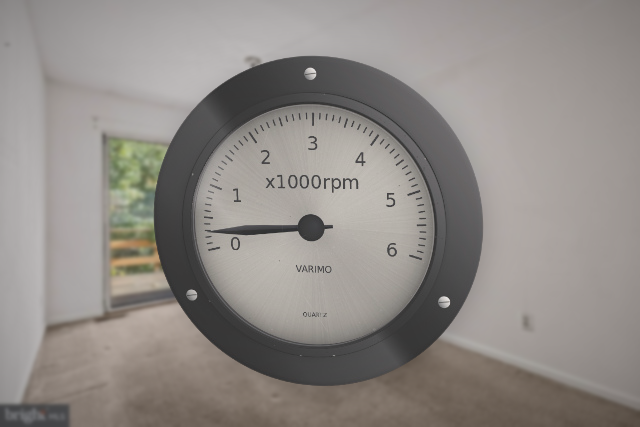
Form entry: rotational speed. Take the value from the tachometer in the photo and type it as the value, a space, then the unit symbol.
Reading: 300 rpm
